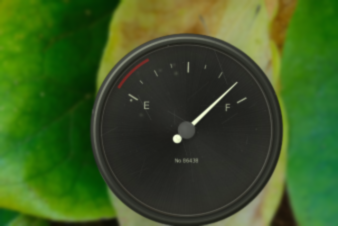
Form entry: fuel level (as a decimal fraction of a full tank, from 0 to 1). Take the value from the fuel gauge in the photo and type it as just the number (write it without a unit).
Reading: 0.875
